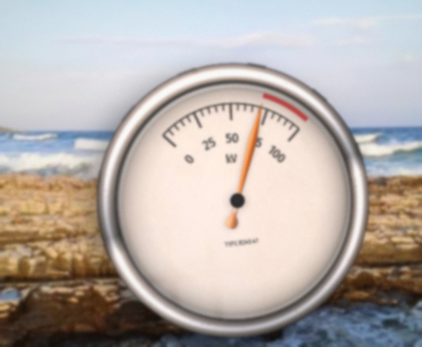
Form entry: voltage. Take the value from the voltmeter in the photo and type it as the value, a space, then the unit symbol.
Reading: 70 kV
